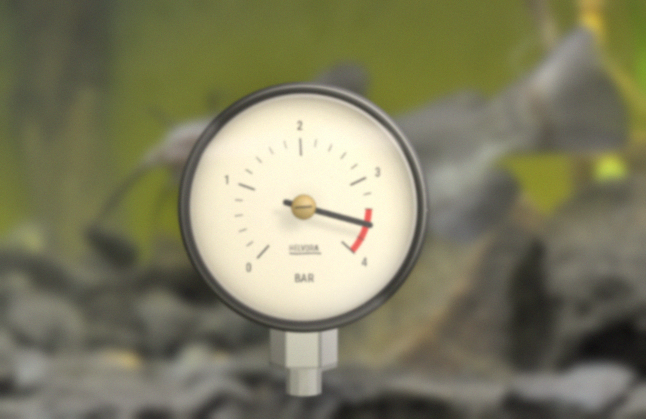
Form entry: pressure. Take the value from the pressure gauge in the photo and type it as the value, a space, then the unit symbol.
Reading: 3.6 bar
